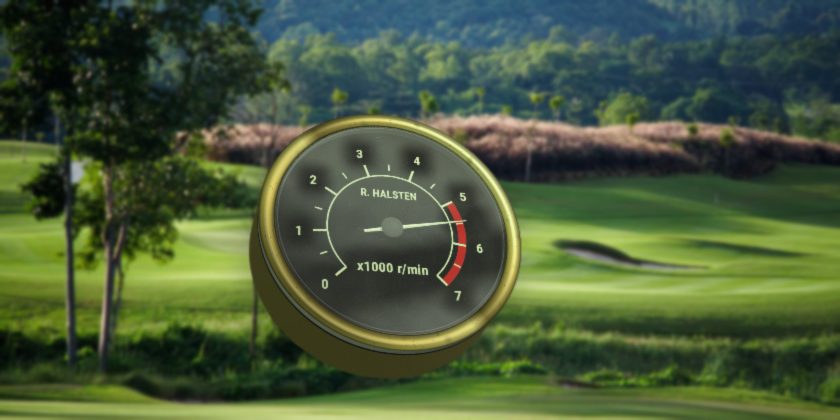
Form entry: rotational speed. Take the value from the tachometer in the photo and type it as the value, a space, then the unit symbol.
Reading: 5500 rpm
